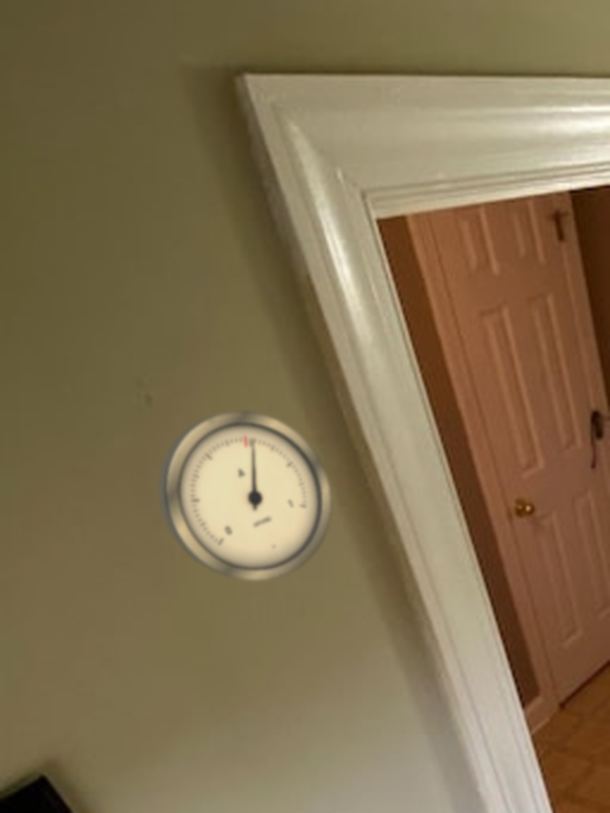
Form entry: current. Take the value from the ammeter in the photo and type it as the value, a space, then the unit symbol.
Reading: 0.6 A
